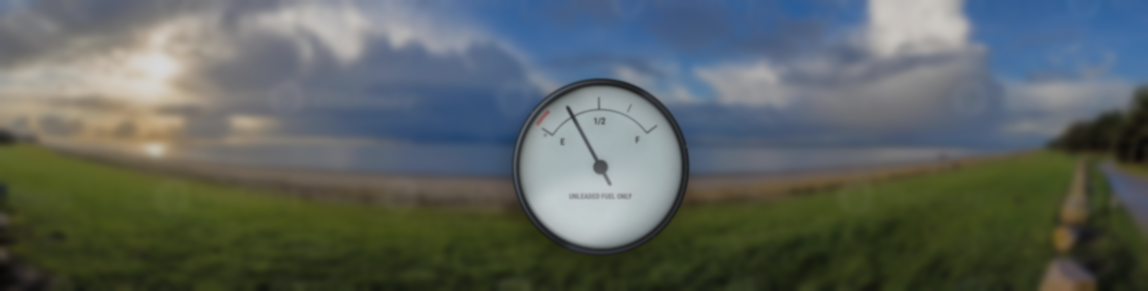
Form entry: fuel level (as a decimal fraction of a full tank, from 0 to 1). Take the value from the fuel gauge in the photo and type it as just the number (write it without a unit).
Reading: 0.25
